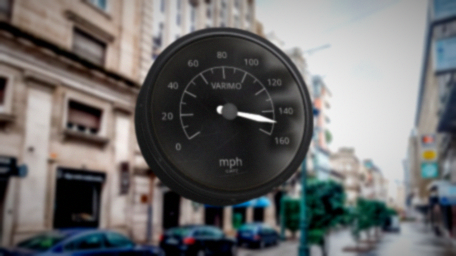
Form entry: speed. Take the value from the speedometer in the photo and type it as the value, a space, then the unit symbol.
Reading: 150 mph
